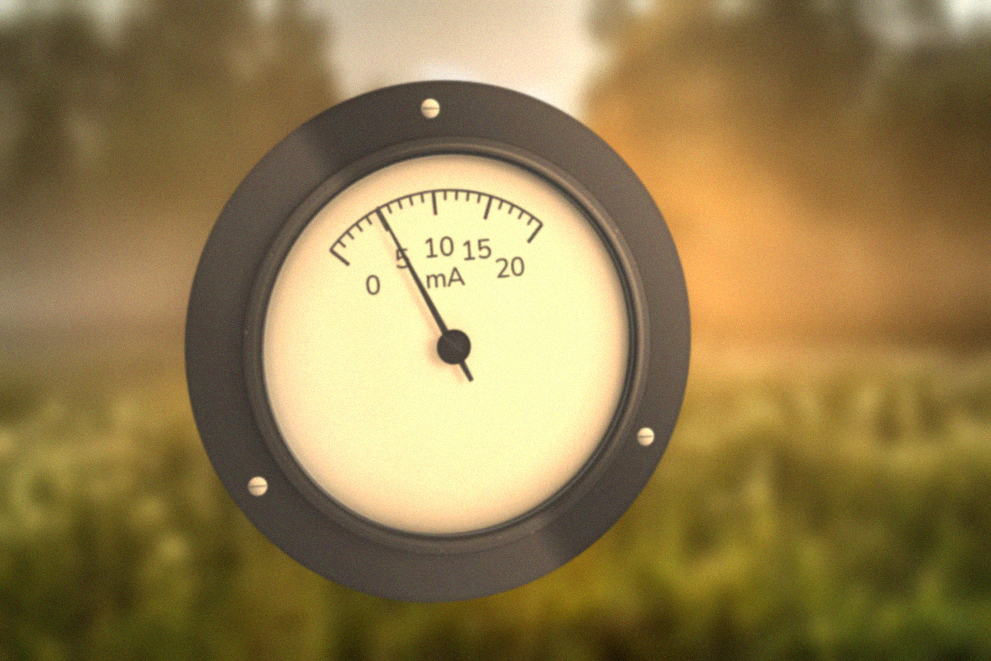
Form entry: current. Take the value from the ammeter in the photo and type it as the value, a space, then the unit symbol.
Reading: 5 mA
